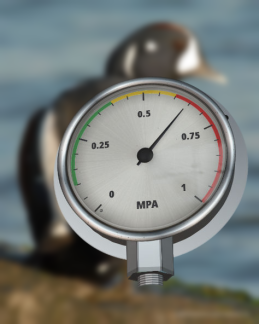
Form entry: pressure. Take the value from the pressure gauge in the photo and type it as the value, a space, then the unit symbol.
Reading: 0.65 MPa
